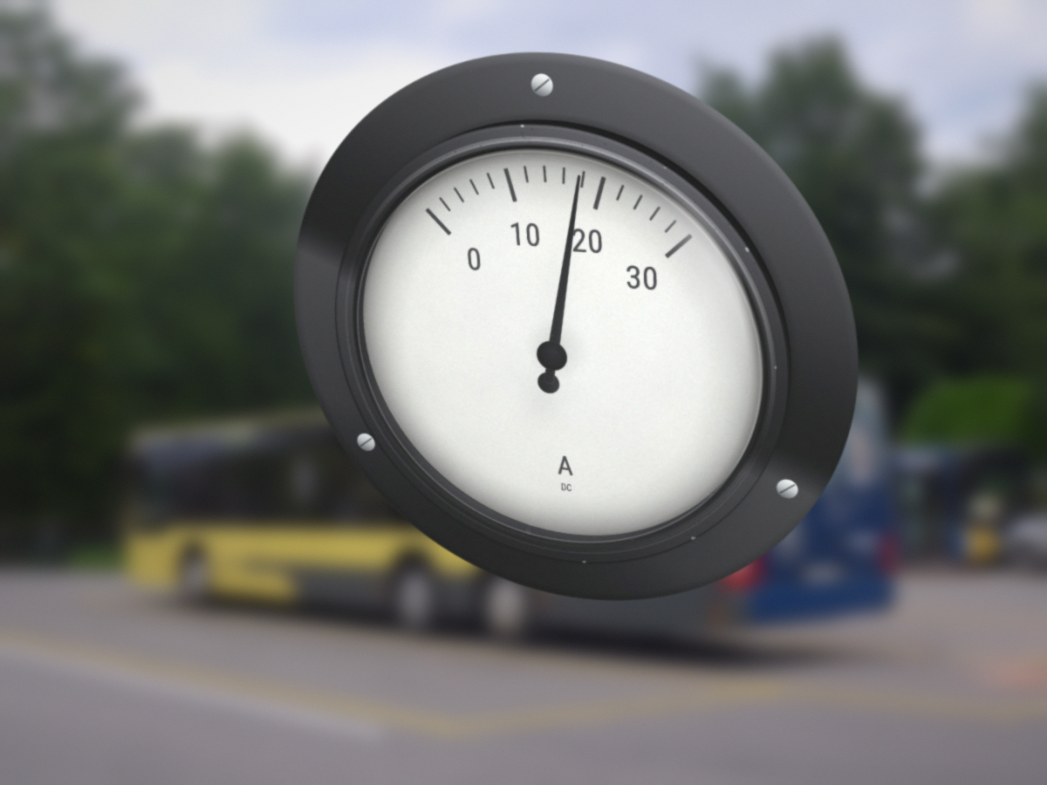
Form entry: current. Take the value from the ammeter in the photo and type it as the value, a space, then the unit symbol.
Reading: 18 A
